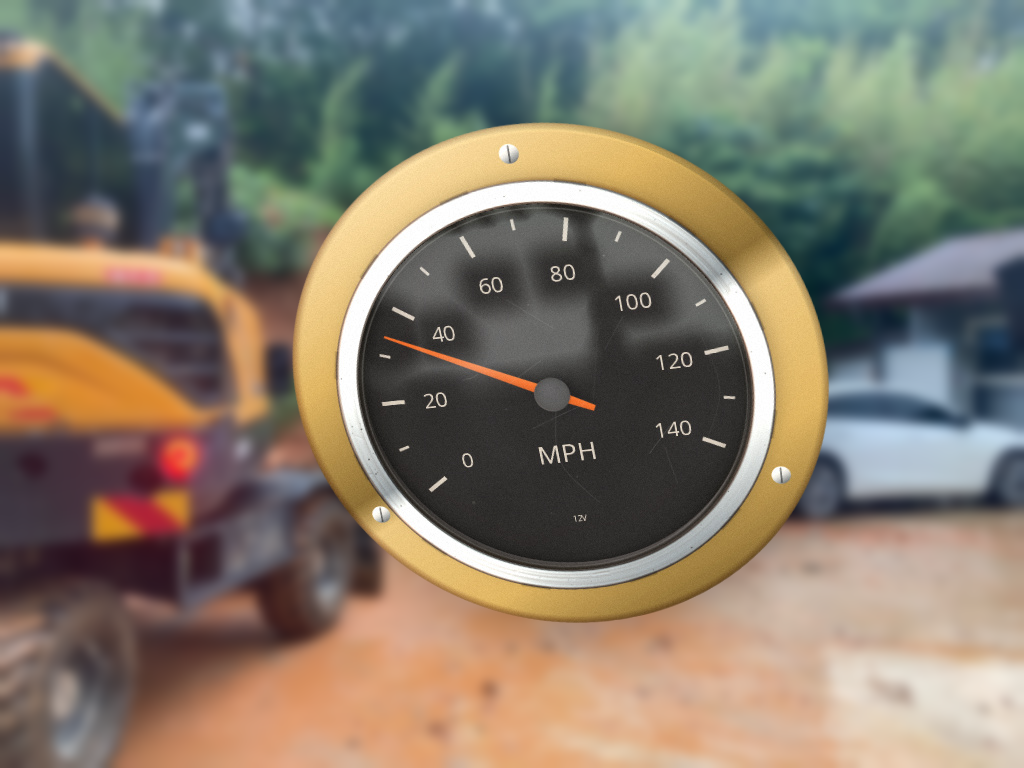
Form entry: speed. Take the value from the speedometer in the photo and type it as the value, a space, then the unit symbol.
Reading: 35 mph
